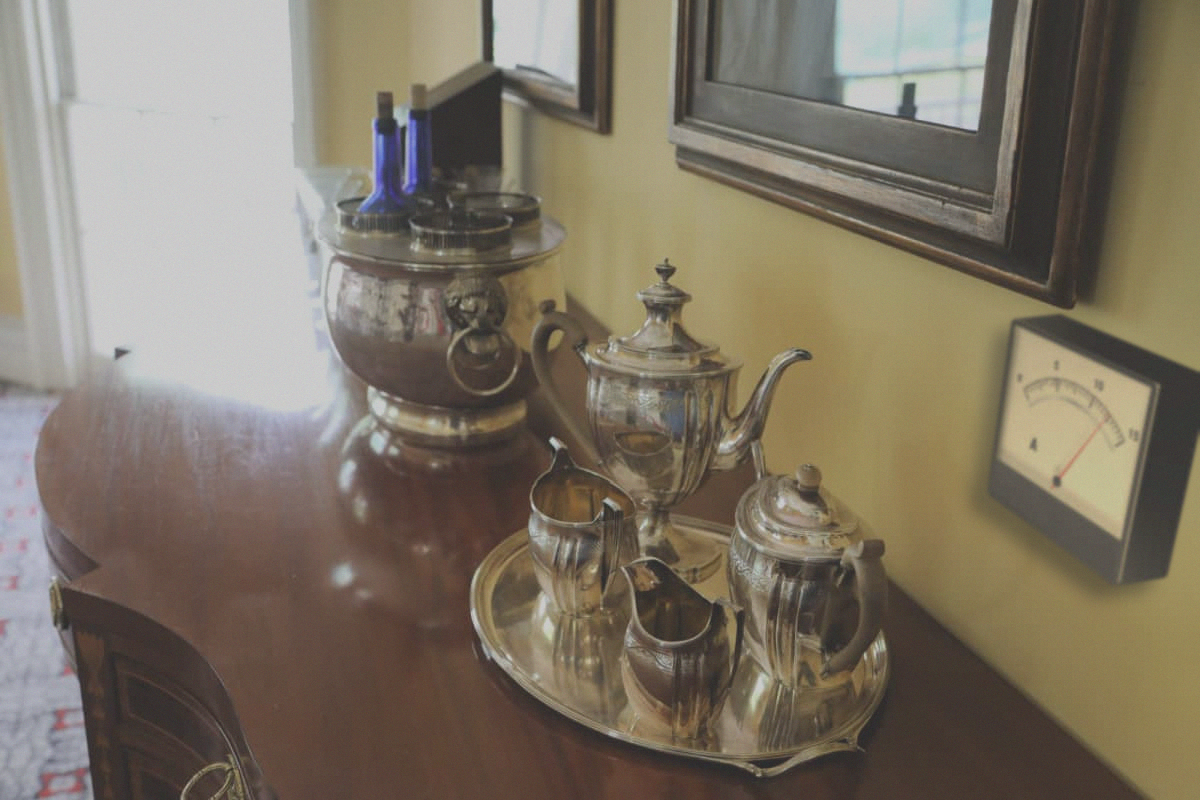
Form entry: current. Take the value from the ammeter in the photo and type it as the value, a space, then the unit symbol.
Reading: 12.5 A
